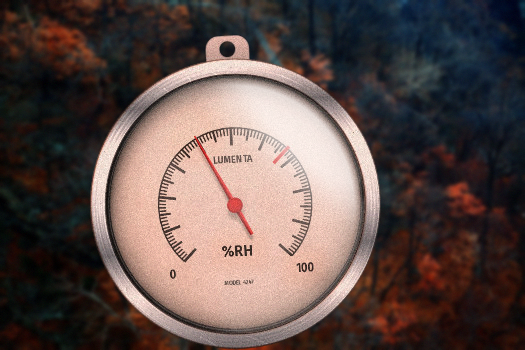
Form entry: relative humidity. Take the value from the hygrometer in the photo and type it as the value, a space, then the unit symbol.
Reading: 40 %
